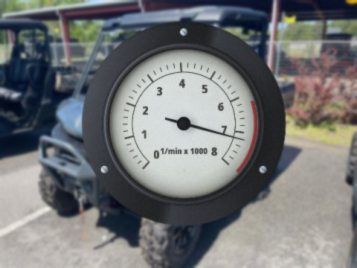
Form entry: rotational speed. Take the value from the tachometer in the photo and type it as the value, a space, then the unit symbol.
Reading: 7200 rpm
